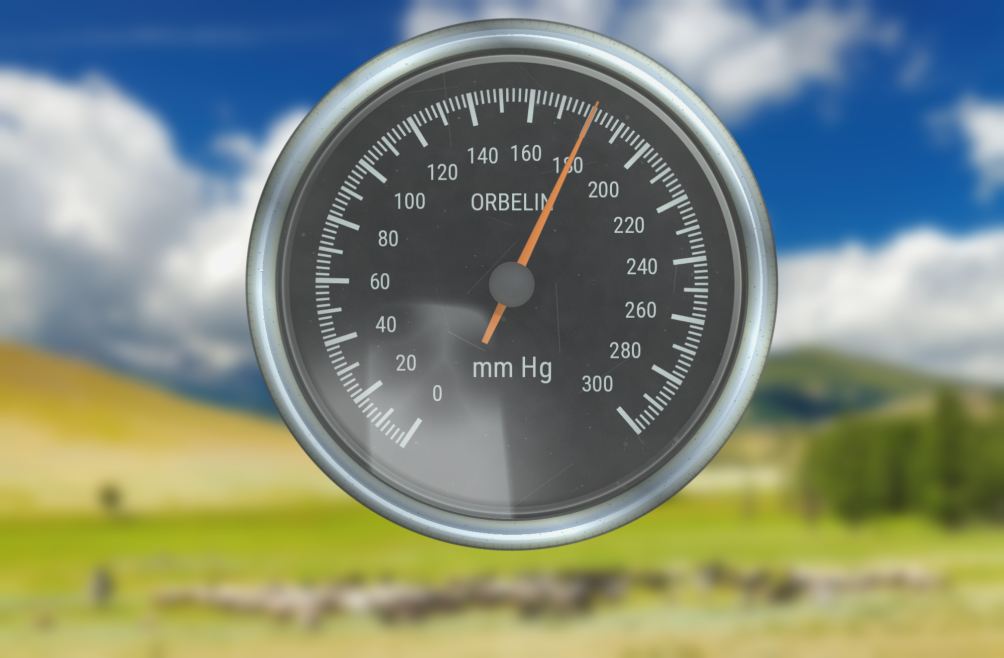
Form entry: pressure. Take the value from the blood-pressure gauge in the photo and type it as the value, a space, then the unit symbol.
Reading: 180 mmHg
